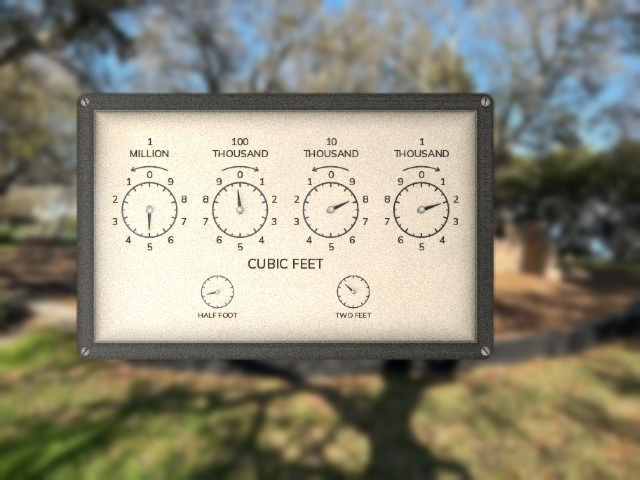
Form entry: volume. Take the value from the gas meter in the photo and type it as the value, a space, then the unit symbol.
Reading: 498200 ft³
